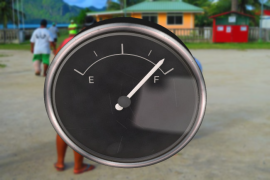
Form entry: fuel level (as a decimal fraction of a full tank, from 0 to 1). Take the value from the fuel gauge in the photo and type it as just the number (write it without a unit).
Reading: 0.875
